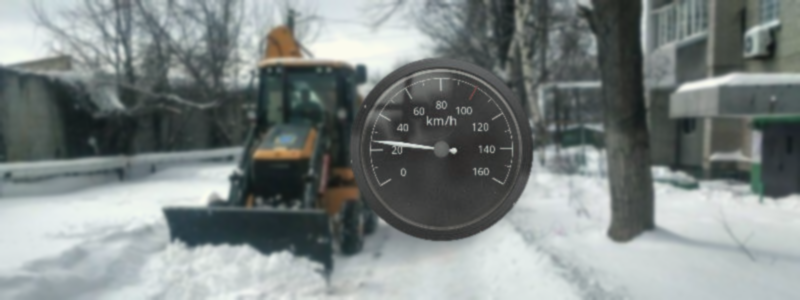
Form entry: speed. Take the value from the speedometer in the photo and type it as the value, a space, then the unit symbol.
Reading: 25 km/h
